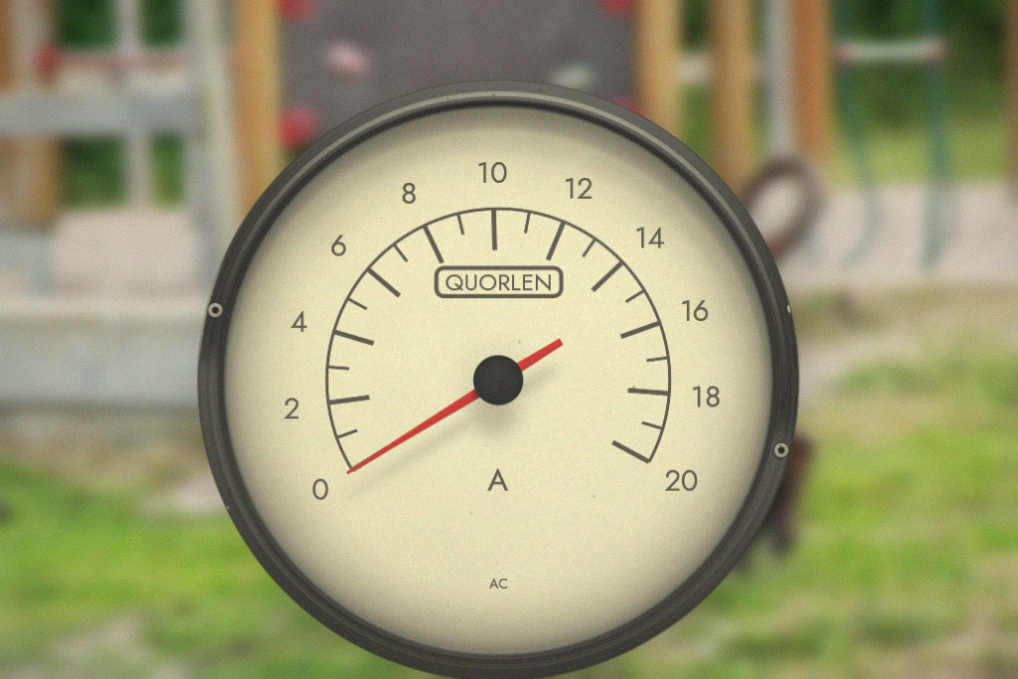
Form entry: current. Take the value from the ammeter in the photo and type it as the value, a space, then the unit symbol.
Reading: 0 A
